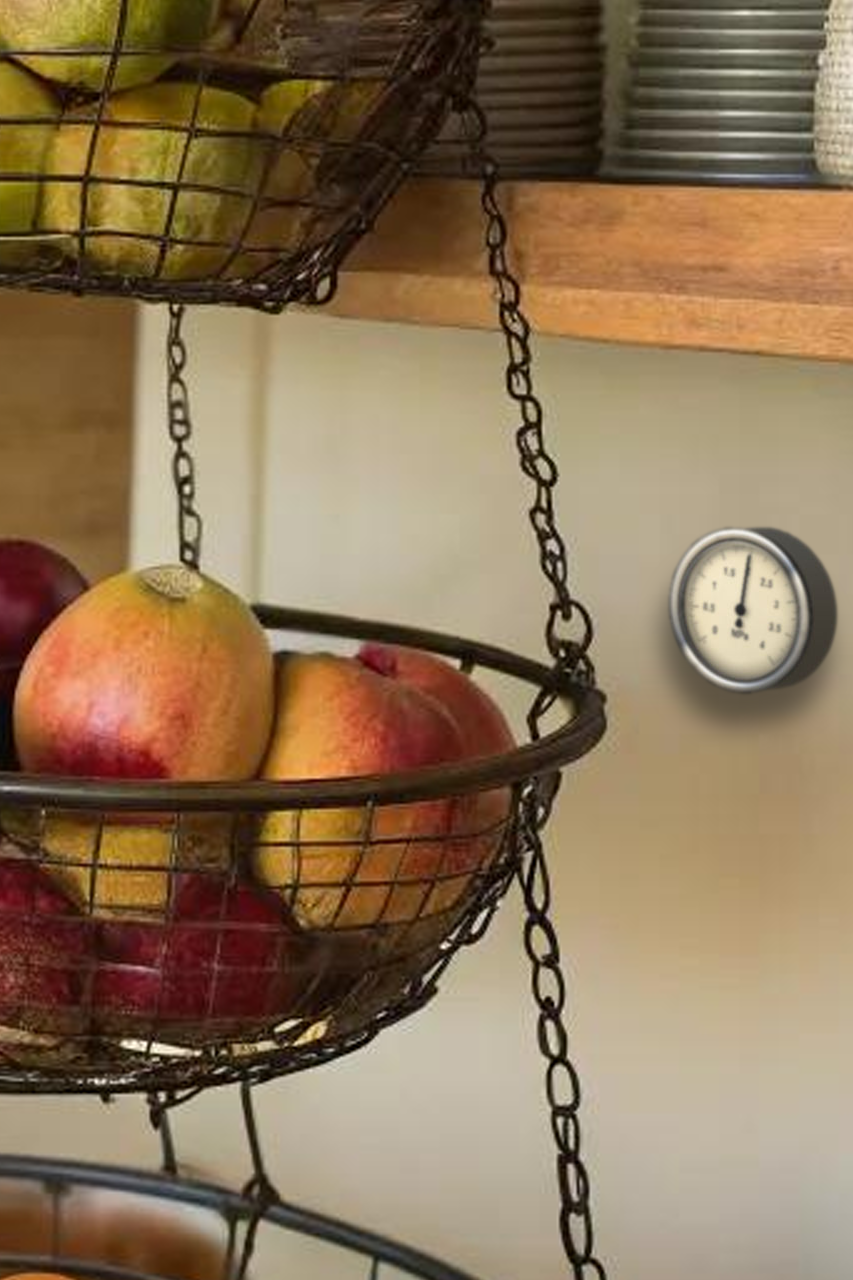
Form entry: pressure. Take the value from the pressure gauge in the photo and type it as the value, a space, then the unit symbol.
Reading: 2 MPa
